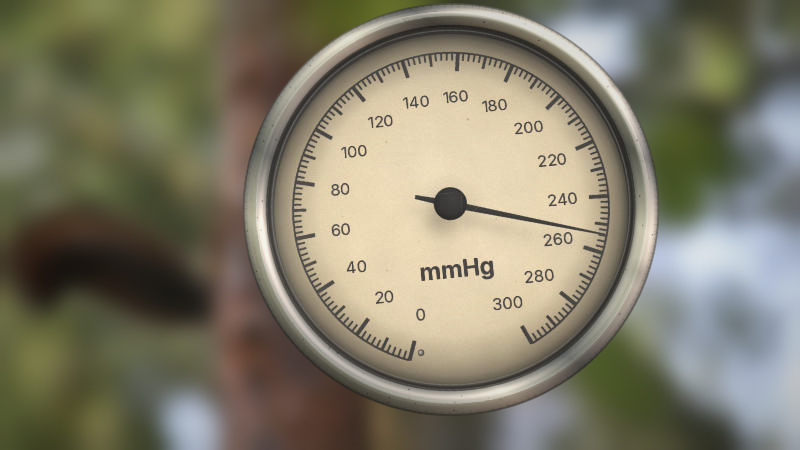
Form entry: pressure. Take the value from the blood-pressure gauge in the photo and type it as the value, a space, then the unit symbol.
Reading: 254 mmHg
